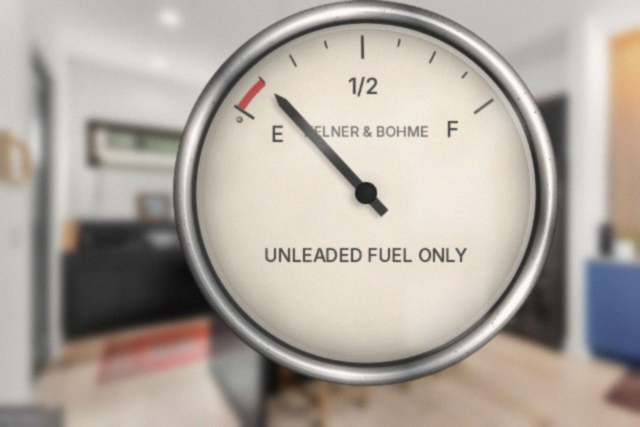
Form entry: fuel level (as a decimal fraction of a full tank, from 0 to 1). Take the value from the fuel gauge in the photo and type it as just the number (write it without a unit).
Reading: 0.125
